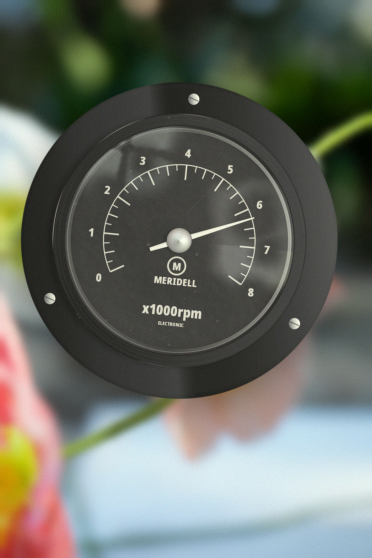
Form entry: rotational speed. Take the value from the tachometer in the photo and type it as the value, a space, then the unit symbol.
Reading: 6250 rpm
